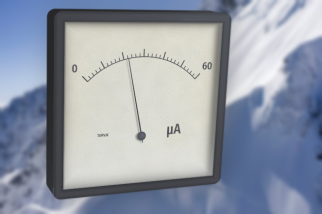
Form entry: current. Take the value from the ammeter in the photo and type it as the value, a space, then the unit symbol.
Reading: 22 µA
